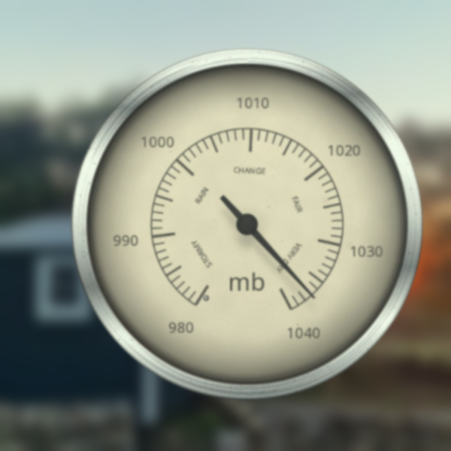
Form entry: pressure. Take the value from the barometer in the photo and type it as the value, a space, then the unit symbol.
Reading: 1037 mbar
